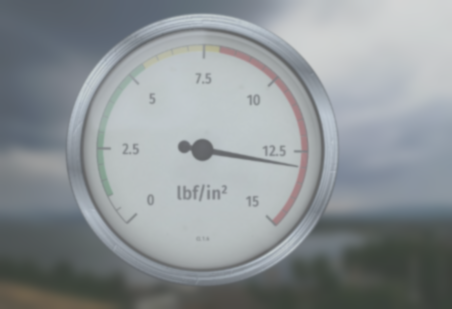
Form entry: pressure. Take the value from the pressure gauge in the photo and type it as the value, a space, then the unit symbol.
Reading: 13 psi
